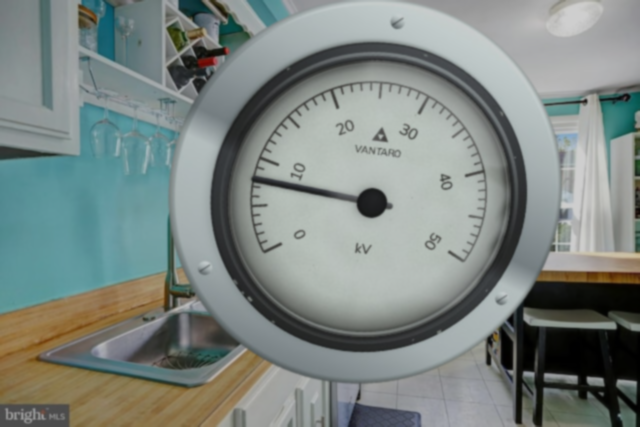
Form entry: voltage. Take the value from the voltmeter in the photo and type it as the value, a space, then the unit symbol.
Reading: 8 kV
